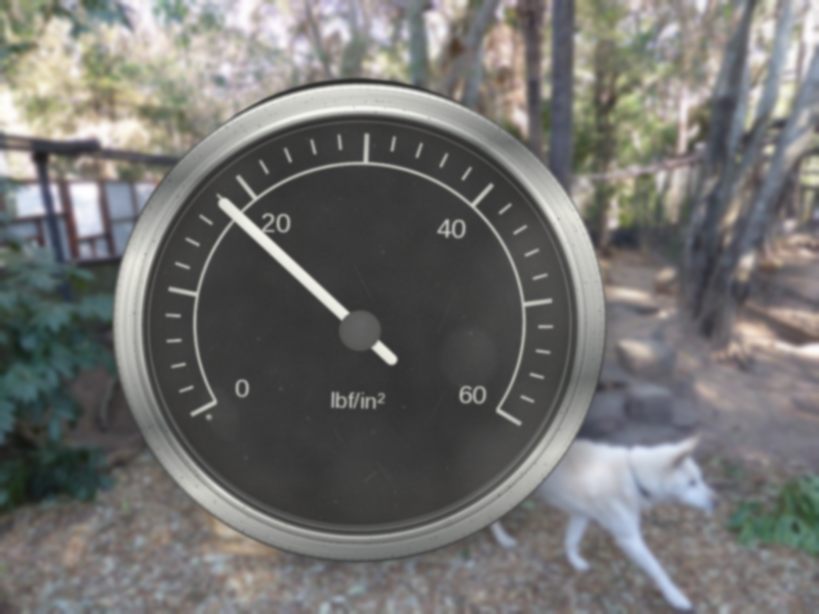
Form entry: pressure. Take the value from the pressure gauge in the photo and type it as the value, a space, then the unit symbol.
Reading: 18 psi
